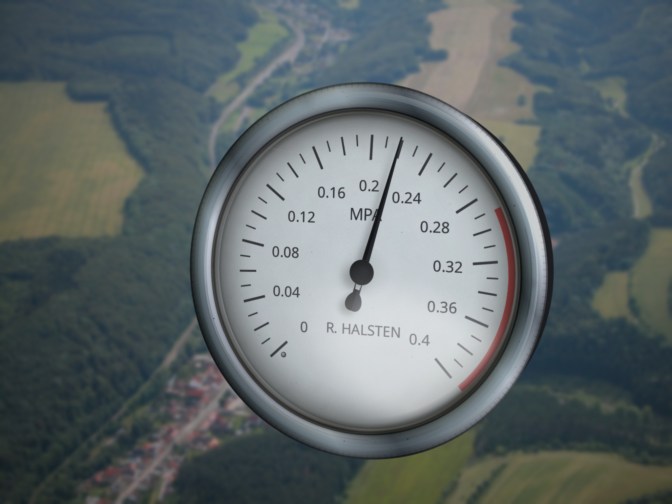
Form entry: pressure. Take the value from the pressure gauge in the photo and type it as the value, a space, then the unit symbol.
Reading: 0.22 MPa
